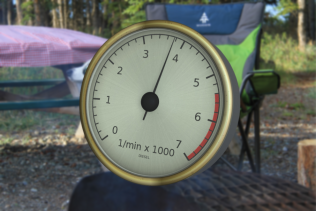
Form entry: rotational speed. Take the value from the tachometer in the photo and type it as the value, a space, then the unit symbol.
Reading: 3800 rpm
